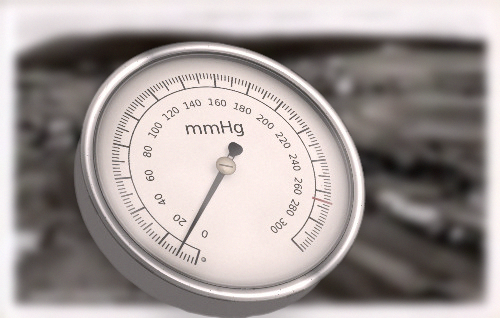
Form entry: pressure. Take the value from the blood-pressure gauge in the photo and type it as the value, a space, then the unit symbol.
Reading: 10 mmHg
